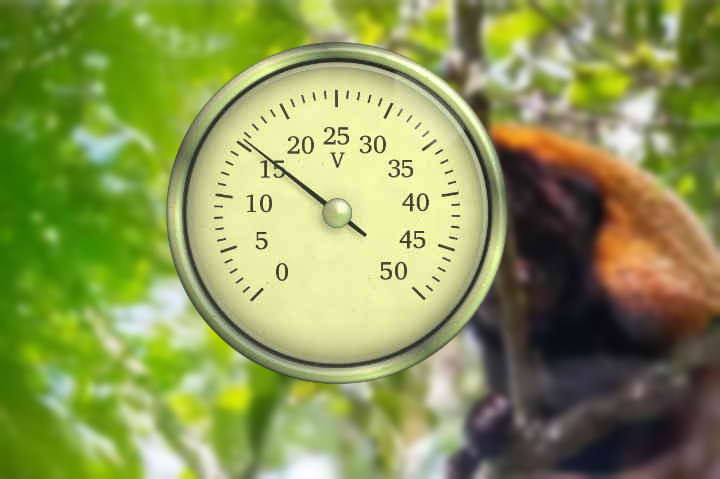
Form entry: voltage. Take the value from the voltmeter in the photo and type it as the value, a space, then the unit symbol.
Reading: 15.5 V
